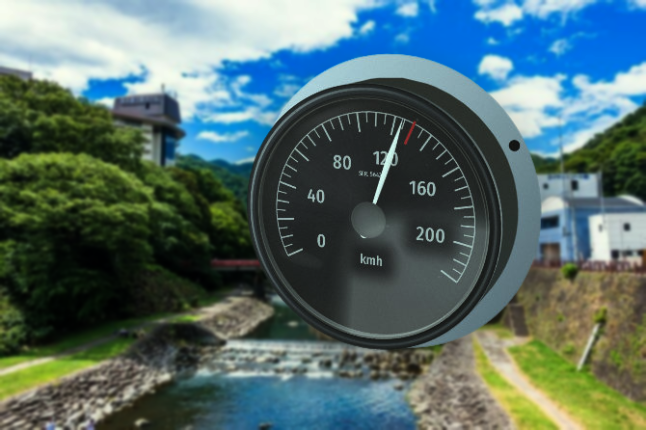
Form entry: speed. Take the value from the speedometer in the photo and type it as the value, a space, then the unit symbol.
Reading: 125 km/h
